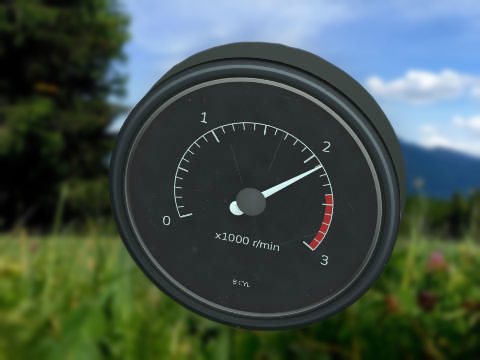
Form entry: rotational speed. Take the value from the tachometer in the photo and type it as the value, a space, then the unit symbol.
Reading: 2100 rpm
